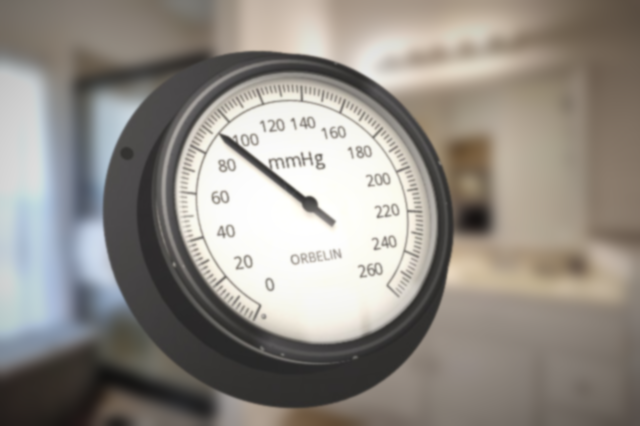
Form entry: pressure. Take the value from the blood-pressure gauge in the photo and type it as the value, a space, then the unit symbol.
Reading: 90 mmHg
